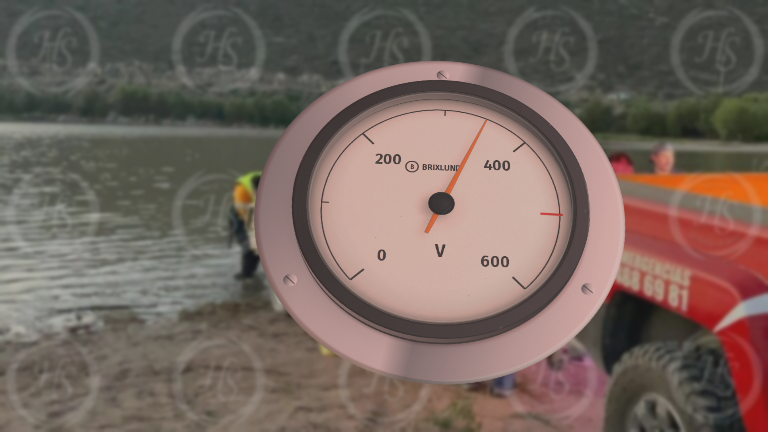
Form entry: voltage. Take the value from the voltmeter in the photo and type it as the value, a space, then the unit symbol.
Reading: 350 V
